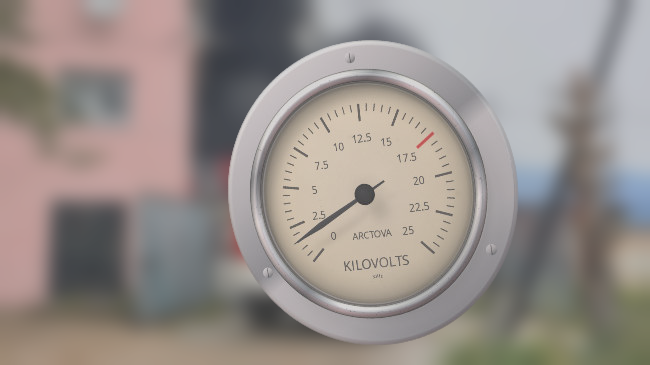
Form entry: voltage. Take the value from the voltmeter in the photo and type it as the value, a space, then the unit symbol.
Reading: 1.5 kV
